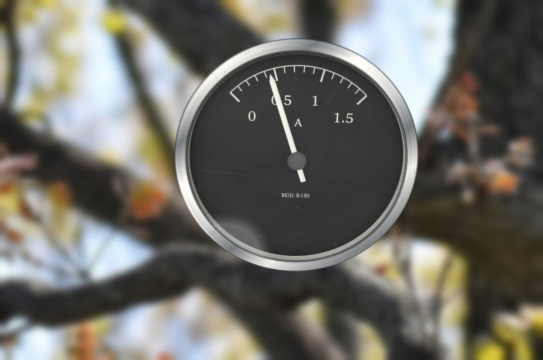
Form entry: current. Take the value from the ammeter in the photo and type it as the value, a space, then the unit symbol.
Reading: 0.45 A
